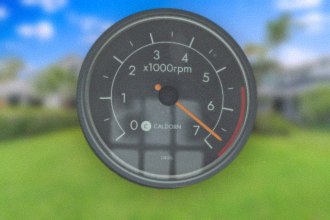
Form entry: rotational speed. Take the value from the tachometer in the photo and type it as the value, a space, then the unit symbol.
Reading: 6750 rpm
